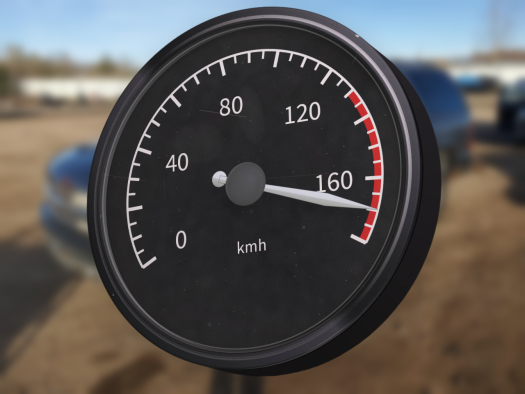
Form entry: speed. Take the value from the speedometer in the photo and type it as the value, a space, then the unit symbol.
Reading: 170 km/h
